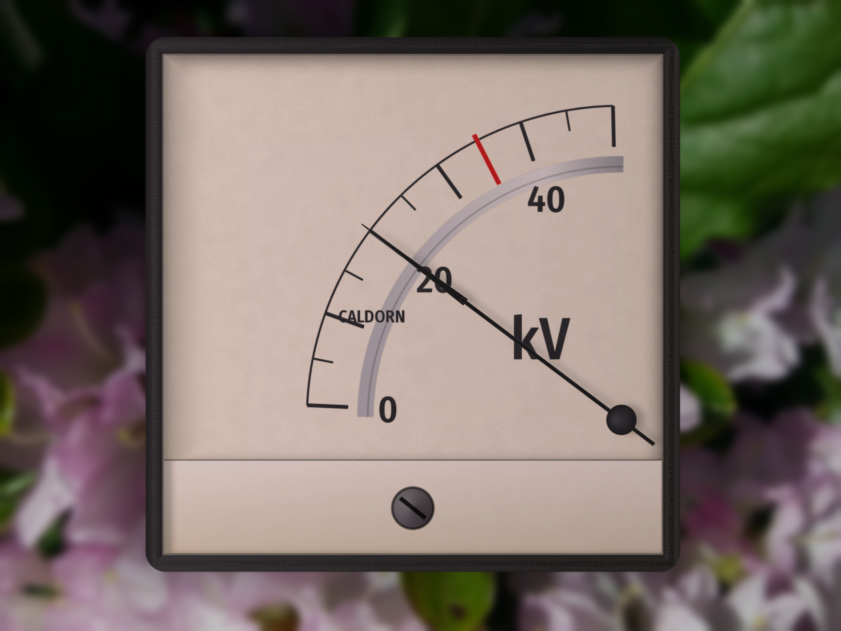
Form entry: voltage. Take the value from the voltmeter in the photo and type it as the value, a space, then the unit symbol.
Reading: 20 kV
